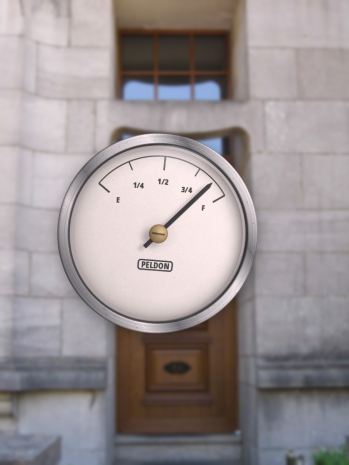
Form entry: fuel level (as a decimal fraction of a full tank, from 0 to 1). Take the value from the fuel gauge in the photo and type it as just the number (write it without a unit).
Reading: 0.875
